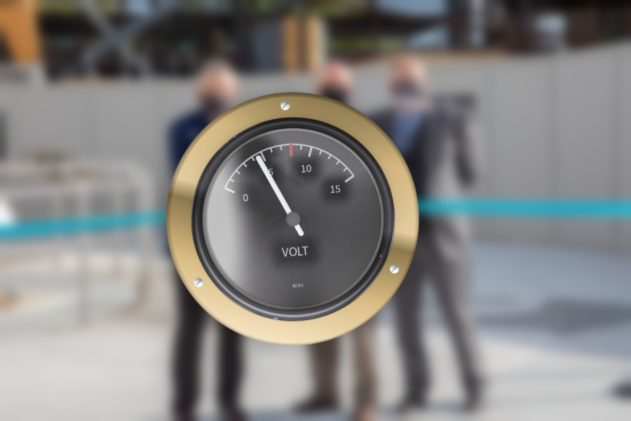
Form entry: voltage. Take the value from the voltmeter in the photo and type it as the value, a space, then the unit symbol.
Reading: 4.5 V
